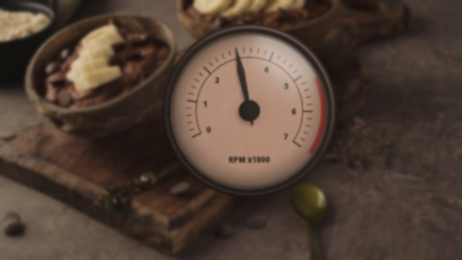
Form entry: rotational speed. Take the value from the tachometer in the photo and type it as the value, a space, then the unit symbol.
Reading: 3000 rpm
